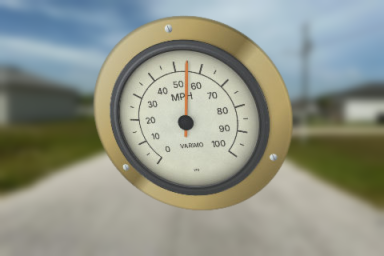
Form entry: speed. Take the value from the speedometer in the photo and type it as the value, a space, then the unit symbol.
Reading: 55 mph
